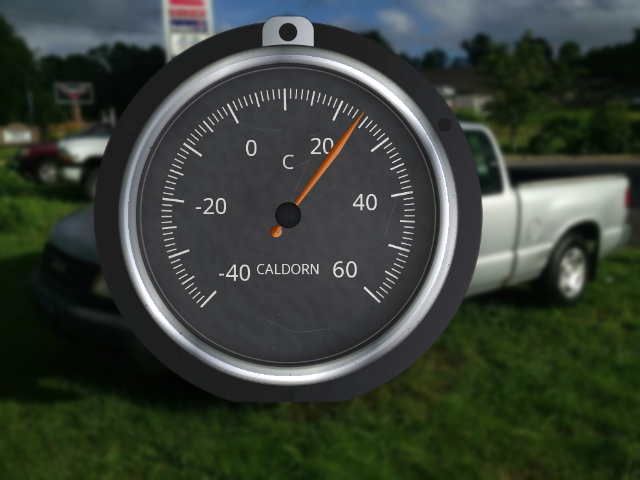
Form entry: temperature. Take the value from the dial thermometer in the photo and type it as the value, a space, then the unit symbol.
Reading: 24 °C
